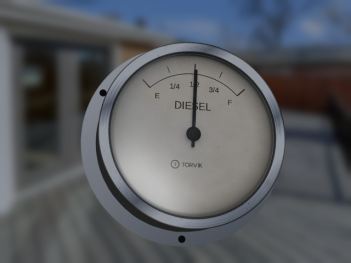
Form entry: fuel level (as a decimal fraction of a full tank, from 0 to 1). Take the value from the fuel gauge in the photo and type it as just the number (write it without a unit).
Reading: 0.5
